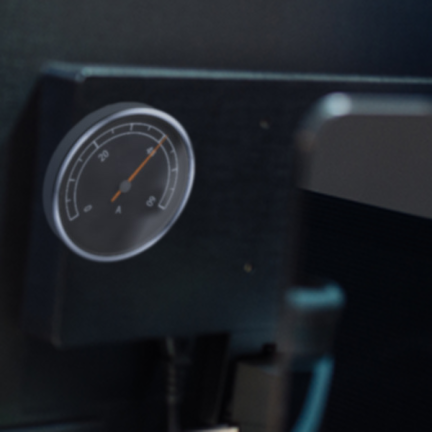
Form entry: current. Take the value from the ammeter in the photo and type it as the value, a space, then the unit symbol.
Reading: 40 A
